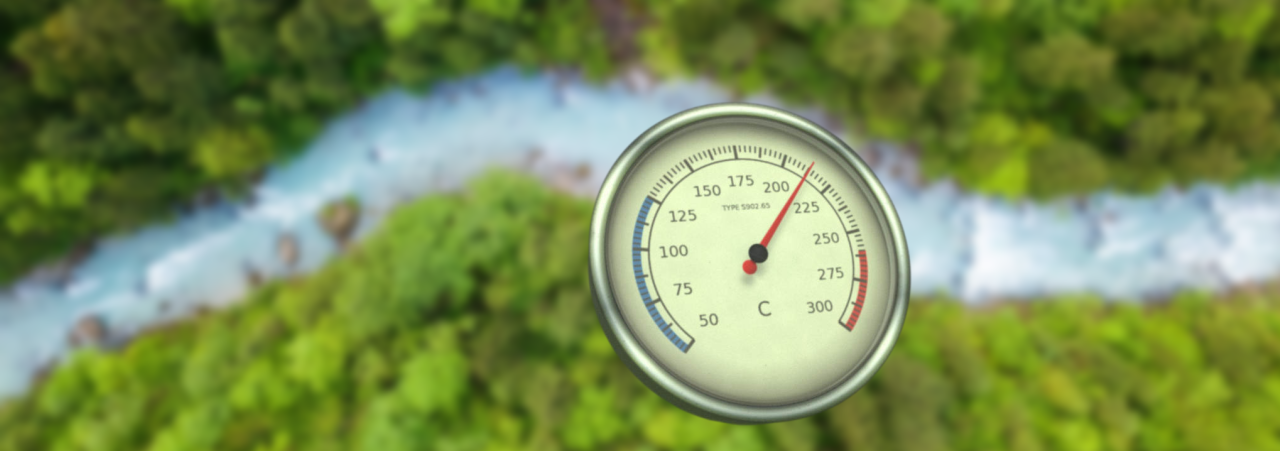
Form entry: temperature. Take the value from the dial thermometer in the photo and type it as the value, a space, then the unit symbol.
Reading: 212.5 °C
